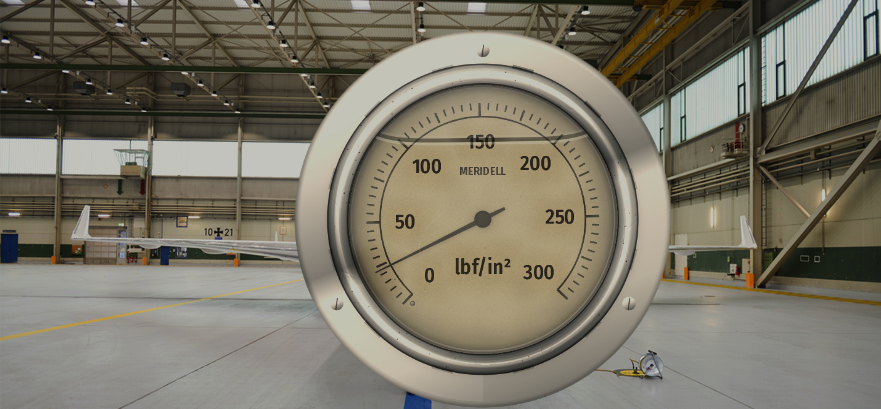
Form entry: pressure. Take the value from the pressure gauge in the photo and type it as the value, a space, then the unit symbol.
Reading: 22.5 psi
